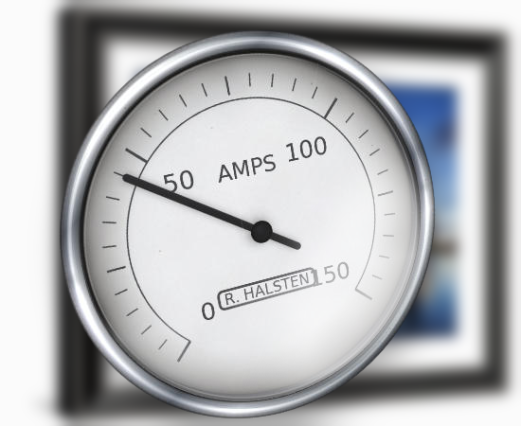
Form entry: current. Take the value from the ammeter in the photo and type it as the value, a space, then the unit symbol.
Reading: 45 A
